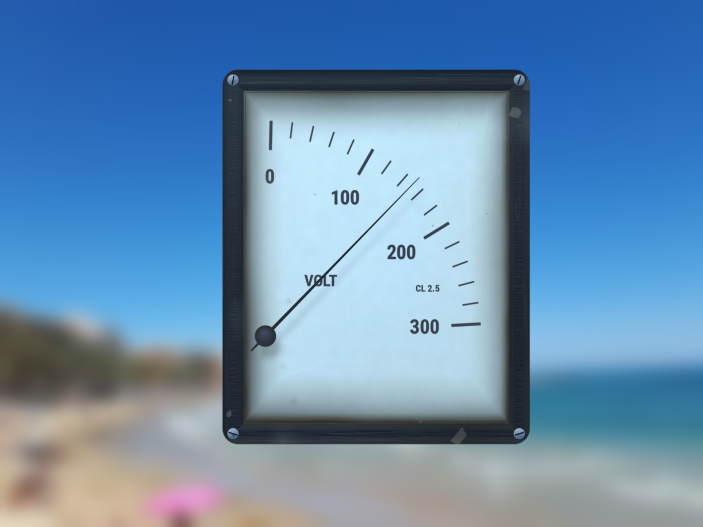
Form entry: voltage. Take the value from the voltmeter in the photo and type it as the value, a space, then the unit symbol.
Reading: 150 V
